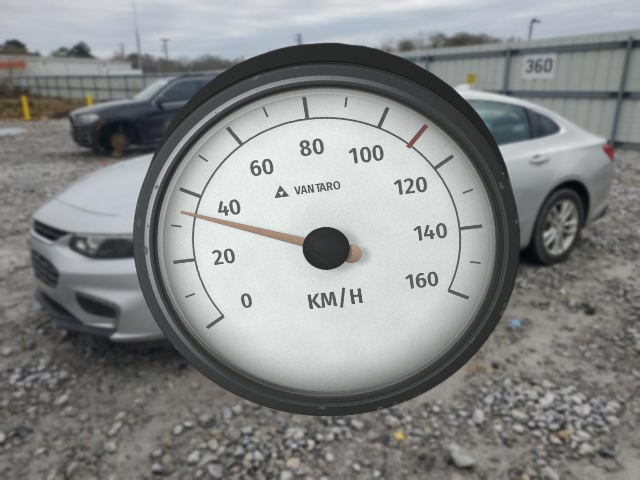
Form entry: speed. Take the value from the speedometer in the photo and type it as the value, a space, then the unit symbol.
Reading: 35 km/h
